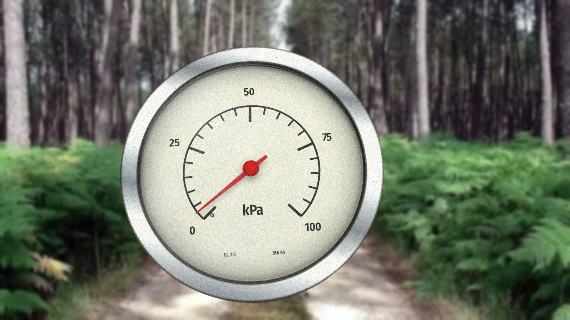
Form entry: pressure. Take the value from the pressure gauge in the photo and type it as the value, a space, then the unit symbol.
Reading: 2.5 kPa
